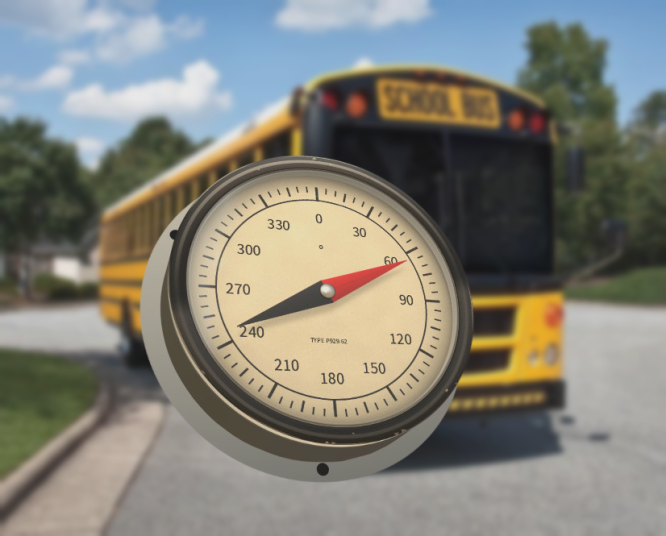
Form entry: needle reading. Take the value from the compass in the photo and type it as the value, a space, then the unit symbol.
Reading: 65 °
